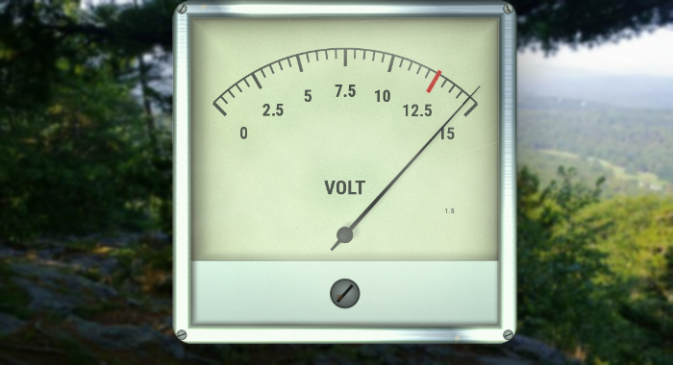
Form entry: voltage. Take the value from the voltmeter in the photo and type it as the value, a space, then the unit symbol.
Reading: 14.5 V
